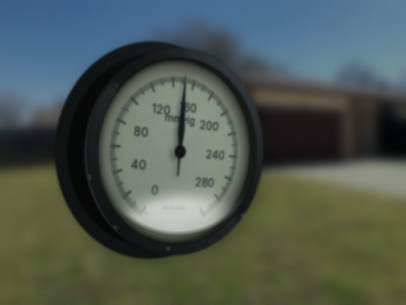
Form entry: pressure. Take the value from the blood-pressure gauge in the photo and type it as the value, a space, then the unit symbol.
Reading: 150 mmHg
